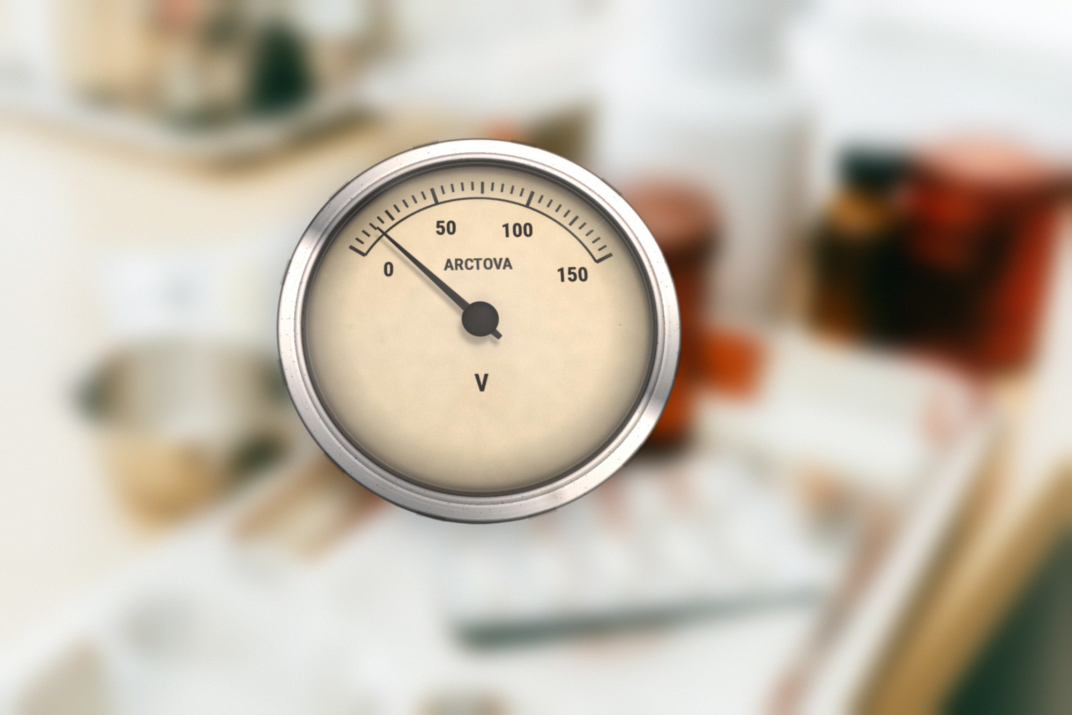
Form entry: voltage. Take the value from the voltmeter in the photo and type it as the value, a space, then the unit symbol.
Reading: 15 V
